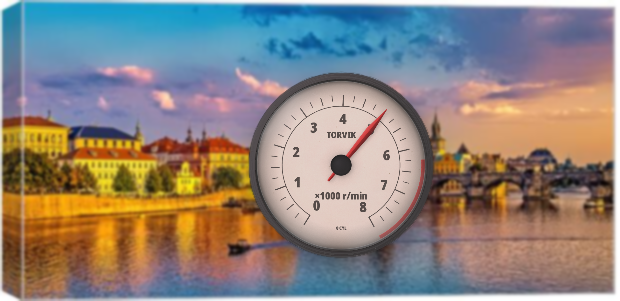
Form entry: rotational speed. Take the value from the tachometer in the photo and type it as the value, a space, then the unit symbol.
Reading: 5000 rpm
